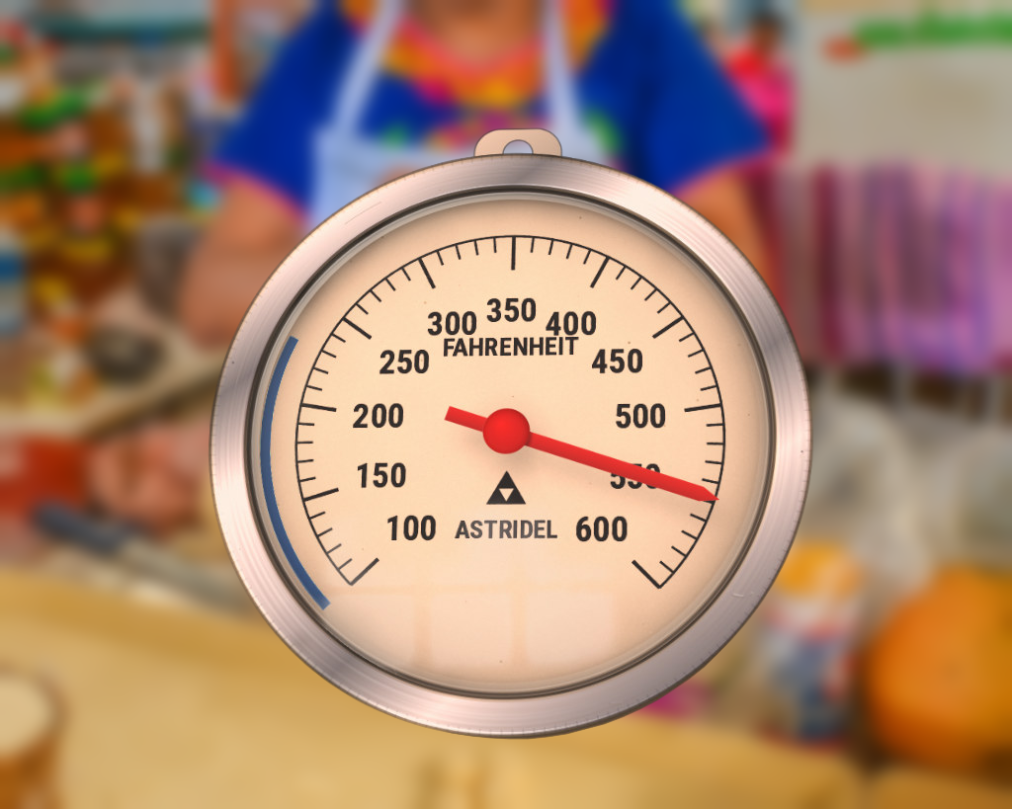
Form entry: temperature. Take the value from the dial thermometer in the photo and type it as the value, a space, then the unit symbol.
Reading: 550 °F
